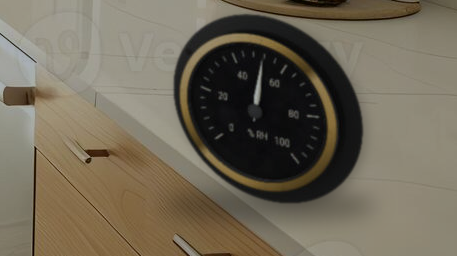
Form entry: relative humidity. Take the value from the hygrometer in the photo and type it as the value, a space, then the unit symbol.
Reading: 52 %
